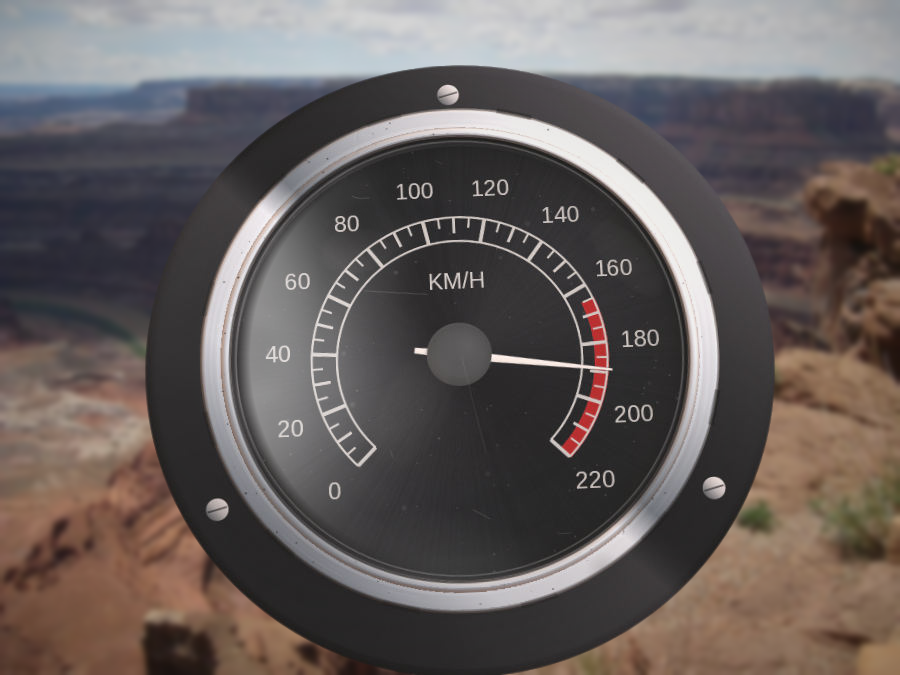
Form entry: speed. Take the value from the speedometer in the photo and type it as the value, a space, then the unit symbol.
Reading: 190 km/h
